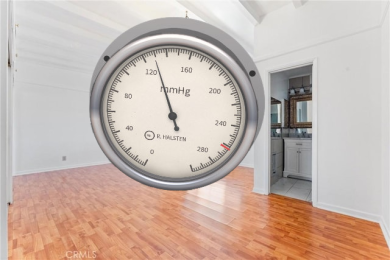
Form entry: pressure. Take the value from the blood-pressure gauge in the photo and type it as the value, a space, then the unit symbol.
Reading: 130 mmHg
